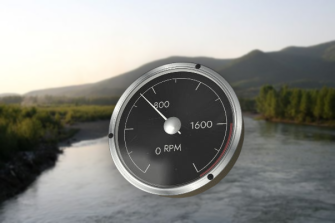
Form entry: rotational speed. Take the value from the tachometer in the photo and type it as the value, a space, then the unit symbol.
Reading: 700 rpm
